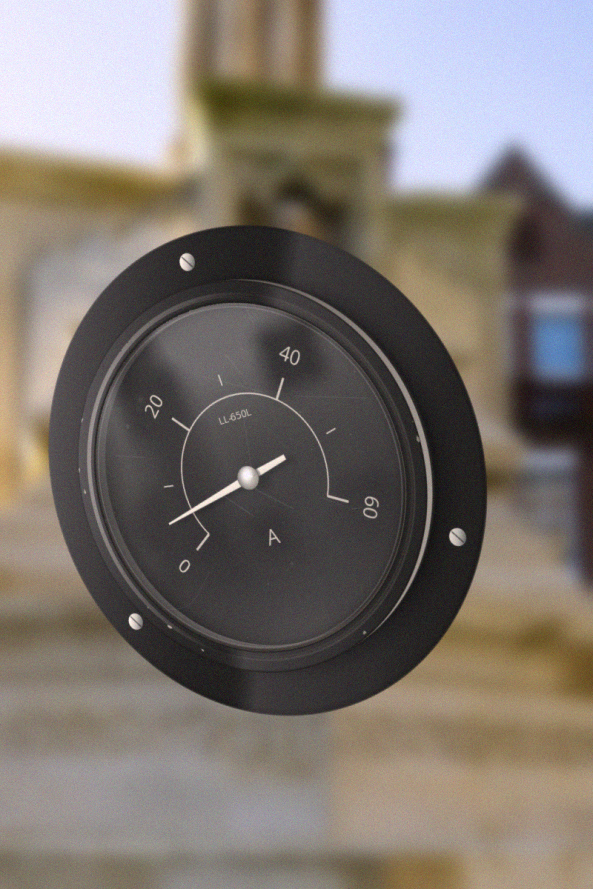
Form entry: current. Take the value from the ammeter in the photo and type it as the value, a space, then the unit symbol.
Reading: 5 A
